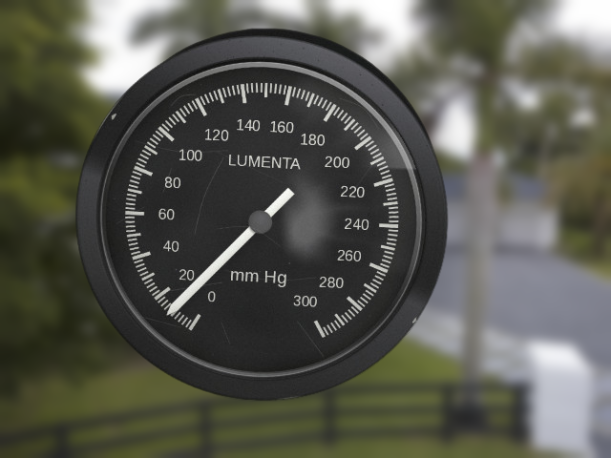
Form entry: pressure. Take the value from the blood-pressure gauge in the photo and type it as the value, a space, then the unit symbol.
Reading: 12 mmHg
